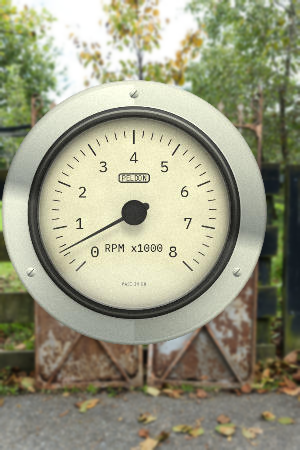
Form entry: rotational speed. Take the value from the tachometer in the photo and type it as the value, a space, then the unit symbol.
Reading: 500 rpm
